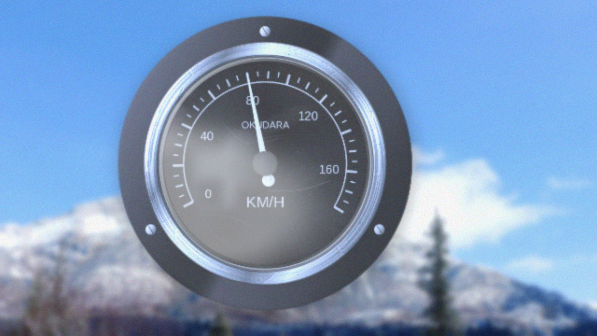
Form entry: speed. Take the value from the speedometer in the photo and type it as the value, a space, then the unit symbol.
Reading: 80 km/h
